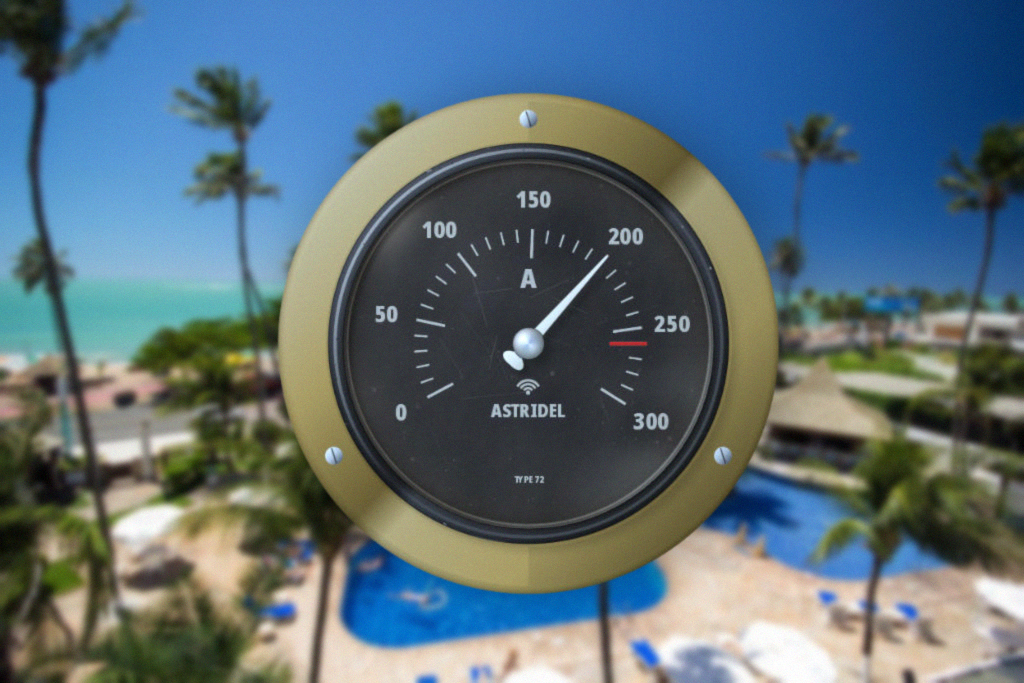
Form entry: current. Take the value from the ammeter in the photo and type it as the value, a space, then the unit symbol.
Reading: 200 A
